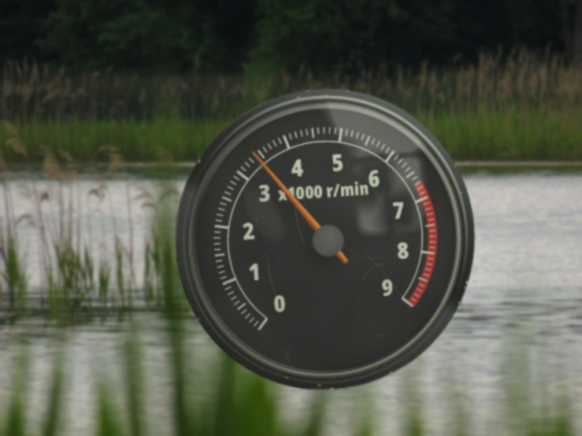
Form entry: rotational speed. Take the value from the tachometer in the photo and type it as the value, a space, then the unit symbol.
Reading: 3400 rpm
